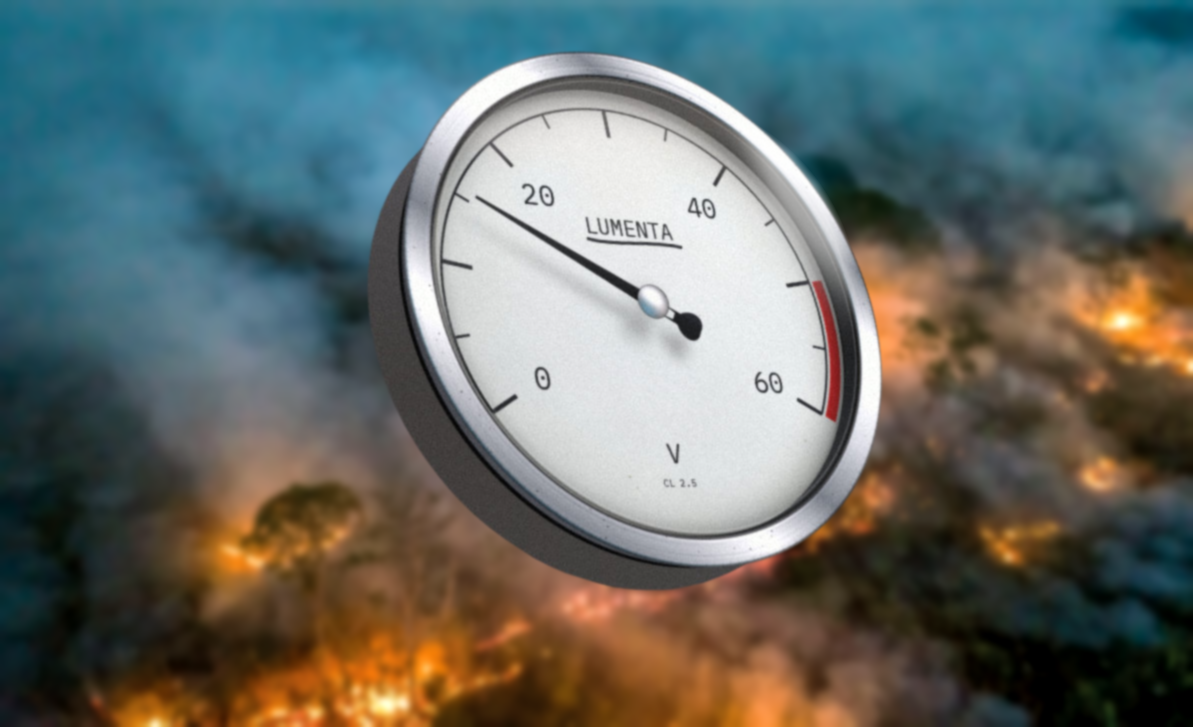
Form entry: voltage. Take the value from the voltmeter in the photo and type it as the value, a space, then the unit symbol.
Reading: 15 V
